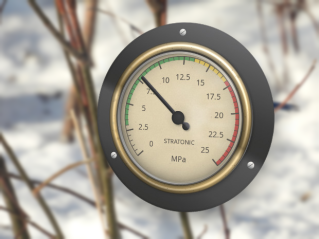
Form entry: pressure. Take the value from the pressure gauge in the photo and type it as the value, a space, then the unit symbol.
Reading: 8 MPa
